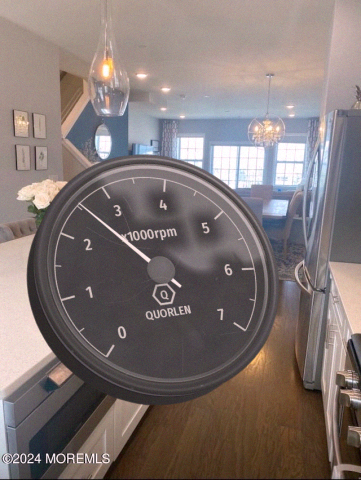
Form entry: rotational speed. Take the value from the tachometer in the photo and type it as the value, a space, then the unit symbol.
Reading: 2500 rpm
